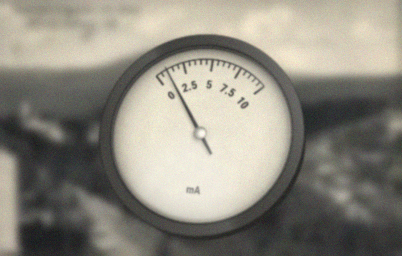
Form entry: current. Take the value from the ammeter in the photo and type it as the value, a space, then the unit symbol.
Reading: 1 mA
